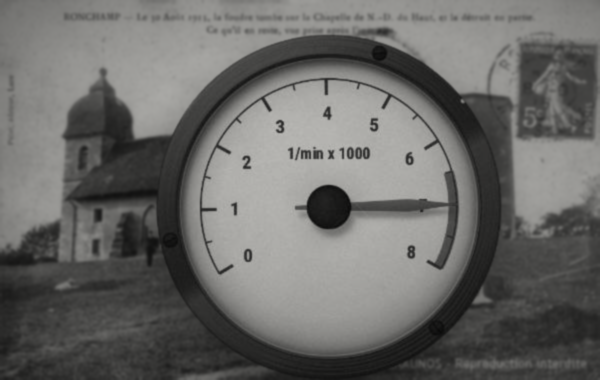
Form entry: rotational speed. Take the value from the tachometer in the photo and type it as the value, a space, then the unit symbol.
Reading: 7000 rpm
